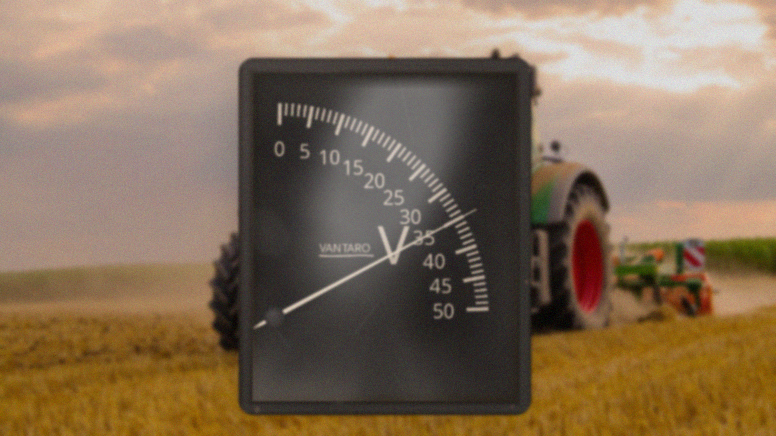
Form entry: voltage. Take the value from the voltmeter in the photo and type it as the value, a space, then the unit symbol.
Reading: 35 V
